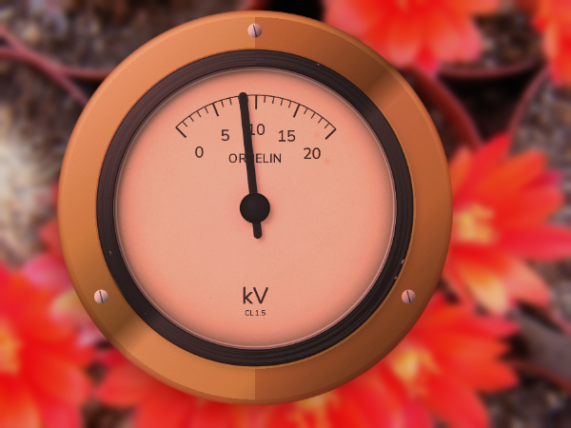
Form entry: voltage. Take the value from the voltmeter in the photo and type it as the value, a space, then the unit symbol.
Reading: 8.5 kV
